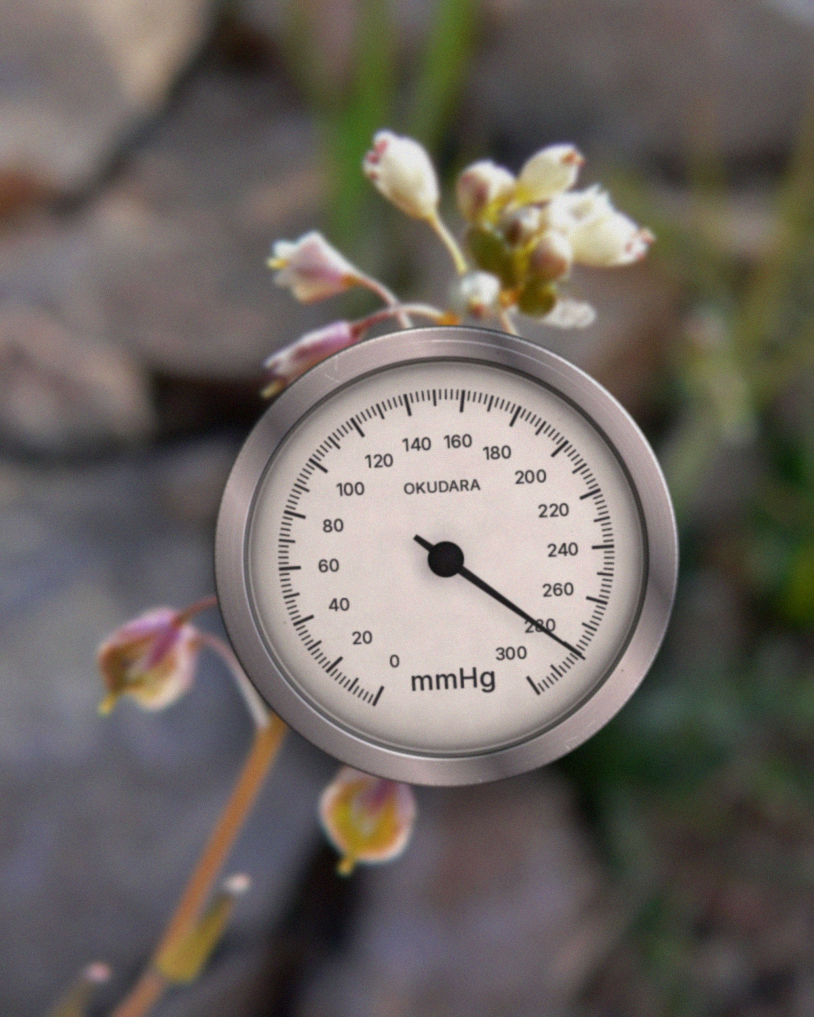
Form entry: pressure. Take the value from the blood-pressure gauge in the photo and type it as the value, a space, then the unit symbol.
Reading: 280 mmHg
